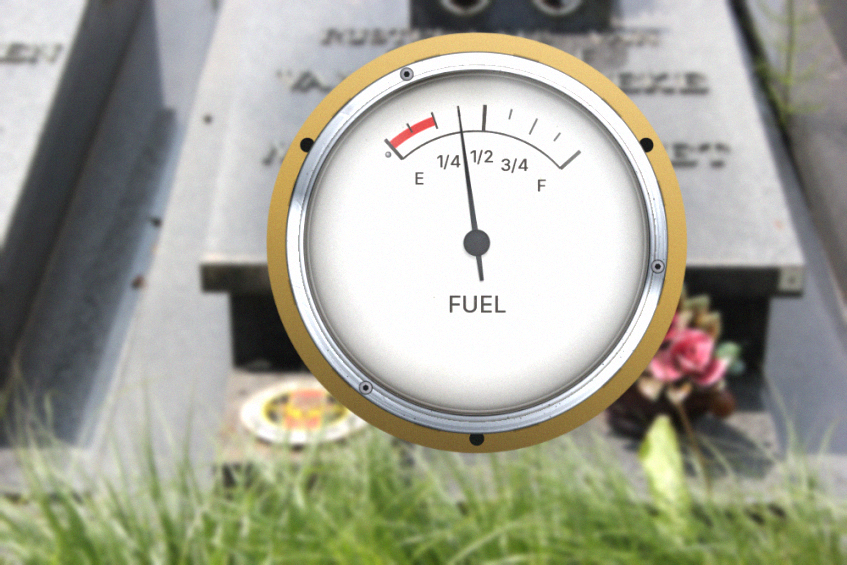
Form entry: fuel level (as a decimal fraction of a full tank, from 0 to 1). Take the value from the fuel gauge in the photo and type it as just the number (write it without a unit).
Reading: 0.375
